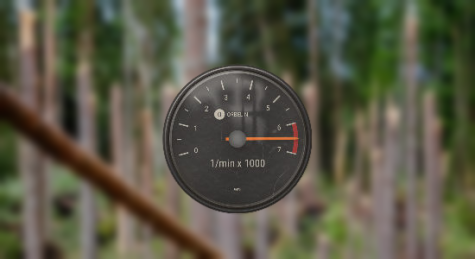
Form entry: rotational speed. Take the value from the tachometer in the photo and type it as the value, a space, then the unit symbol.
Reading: 6500 rpm
